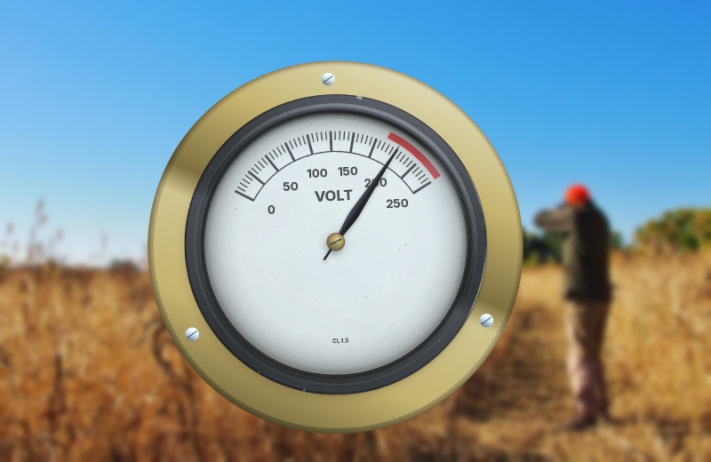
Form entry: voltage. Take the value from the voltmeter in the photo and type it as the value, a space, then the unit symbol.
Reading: 200 V
